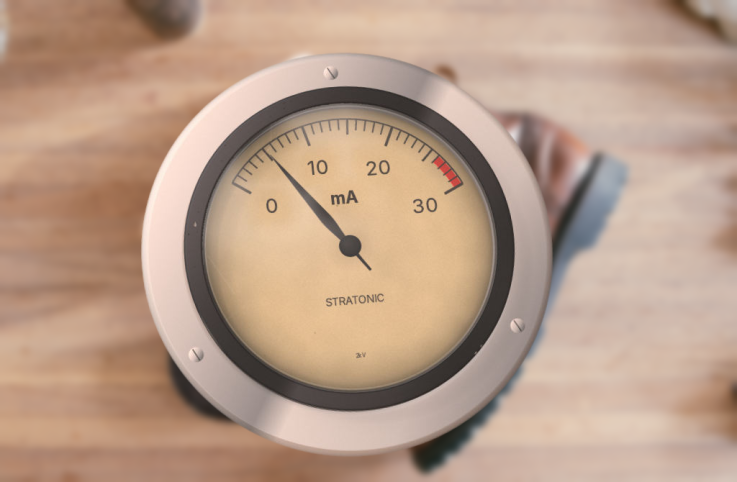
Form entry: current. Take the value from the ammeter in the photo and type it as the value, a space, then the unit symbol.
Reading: 5 mA
